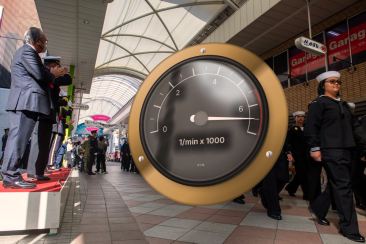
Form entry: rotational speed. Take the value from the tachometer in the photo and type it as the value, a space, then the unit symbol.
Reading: 6500 rpm
